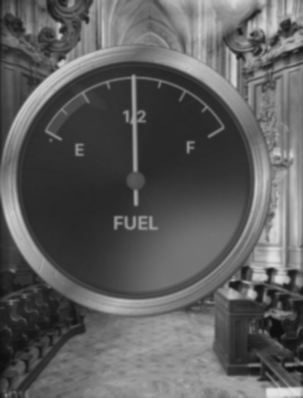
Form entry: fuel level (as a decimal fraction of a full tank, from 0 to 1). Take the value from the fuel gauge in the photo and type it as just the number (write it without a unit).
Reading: 0.5
